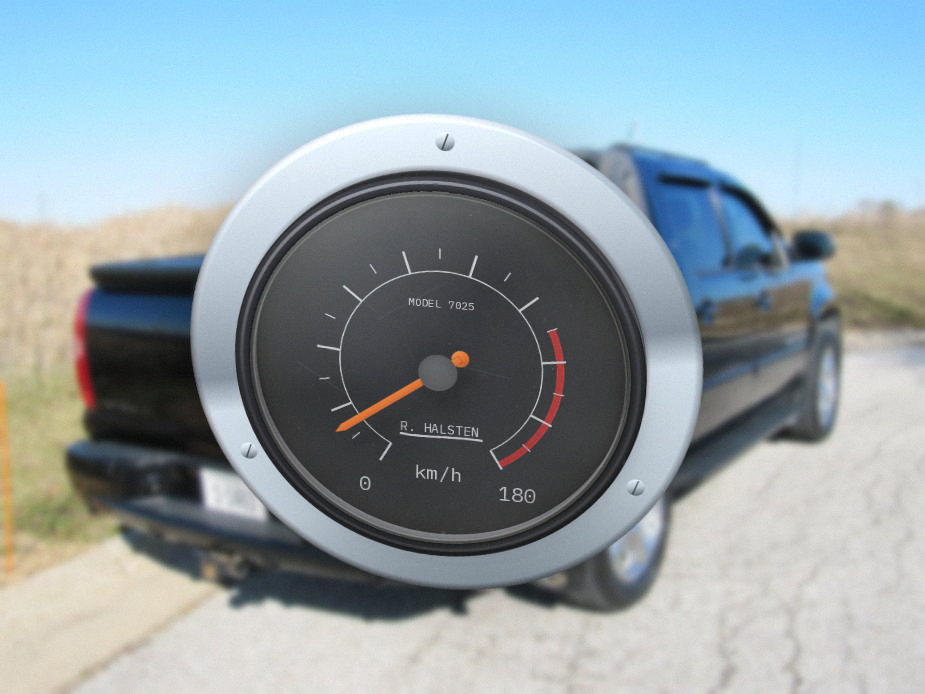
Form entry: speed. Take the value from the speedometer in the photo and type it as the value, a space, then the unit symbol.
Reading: 15 km/h
